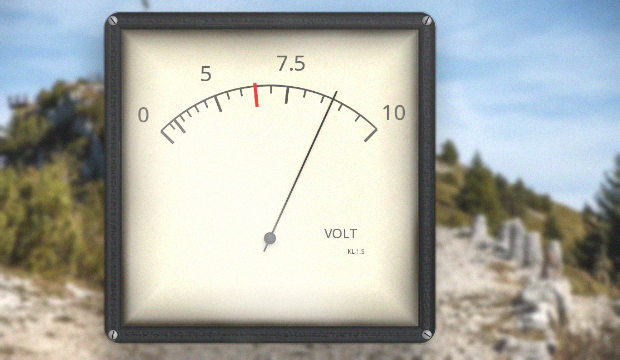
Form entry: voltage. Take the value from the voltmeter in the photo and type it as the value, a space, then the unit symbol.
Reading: 8.75 V
